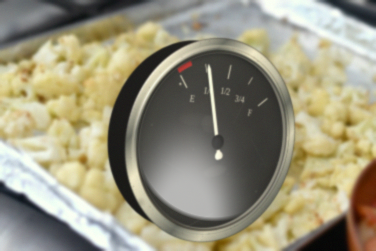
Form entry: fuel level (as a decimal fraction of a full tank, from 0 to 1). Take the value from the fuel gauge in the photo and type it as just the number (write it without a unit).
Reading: 0.25
